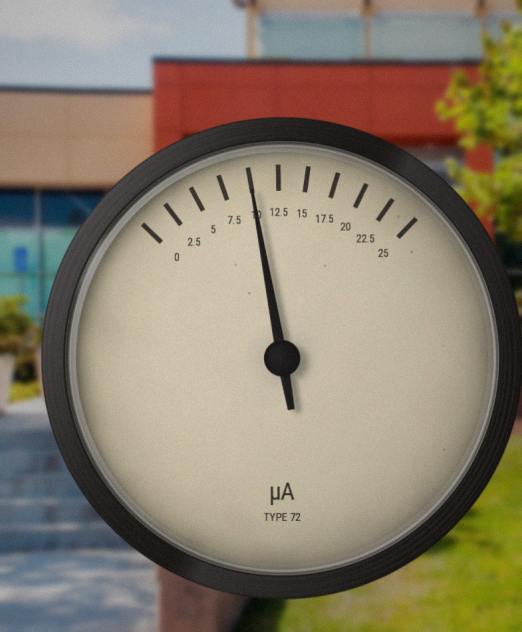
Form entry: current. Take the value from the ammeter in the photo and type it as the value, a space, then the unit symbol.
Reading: 10 µA
